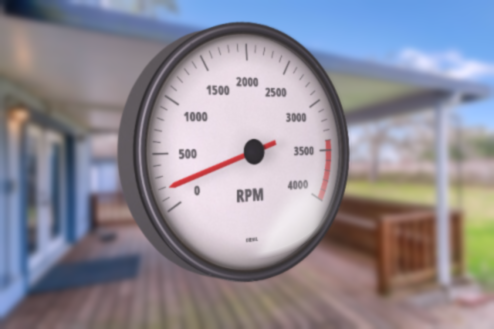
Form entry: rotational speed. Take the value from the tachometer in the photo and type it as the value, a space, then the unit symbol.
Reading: 200 rpm
